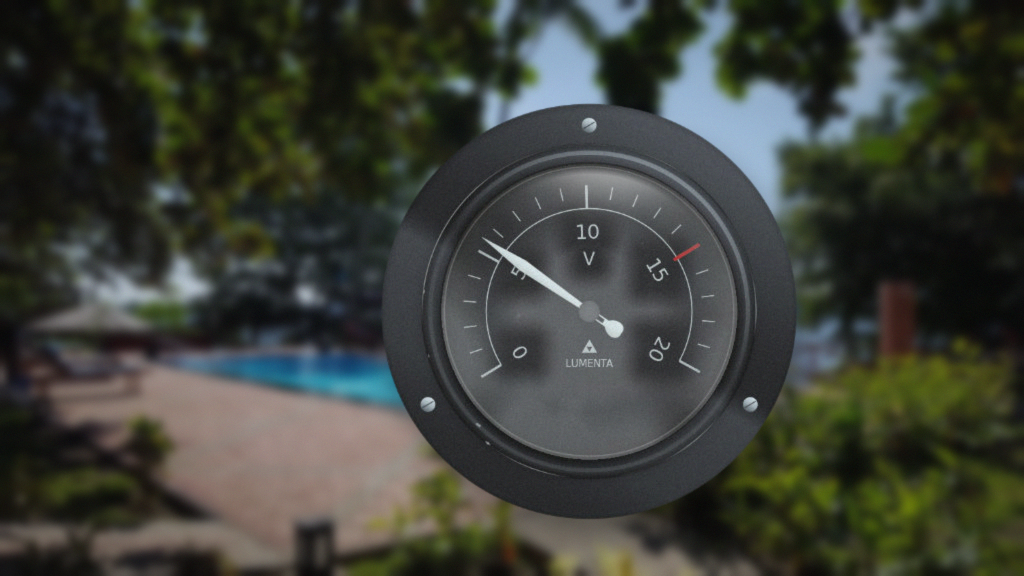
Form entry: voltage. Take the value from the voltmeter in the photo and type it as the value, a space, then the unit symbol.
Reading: 5.5 V
